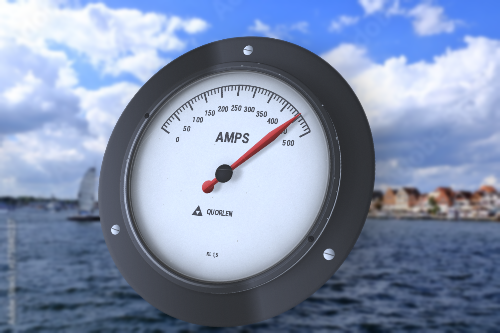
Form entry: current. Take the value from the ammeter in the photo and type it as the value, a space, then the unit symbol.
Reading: 450 A
